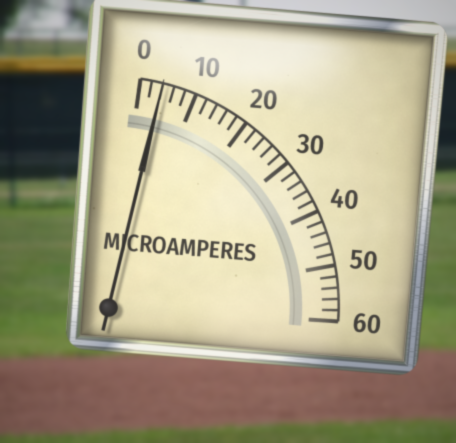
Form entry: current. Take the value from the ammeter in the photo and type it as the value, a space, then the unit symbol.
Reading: 4 µA
